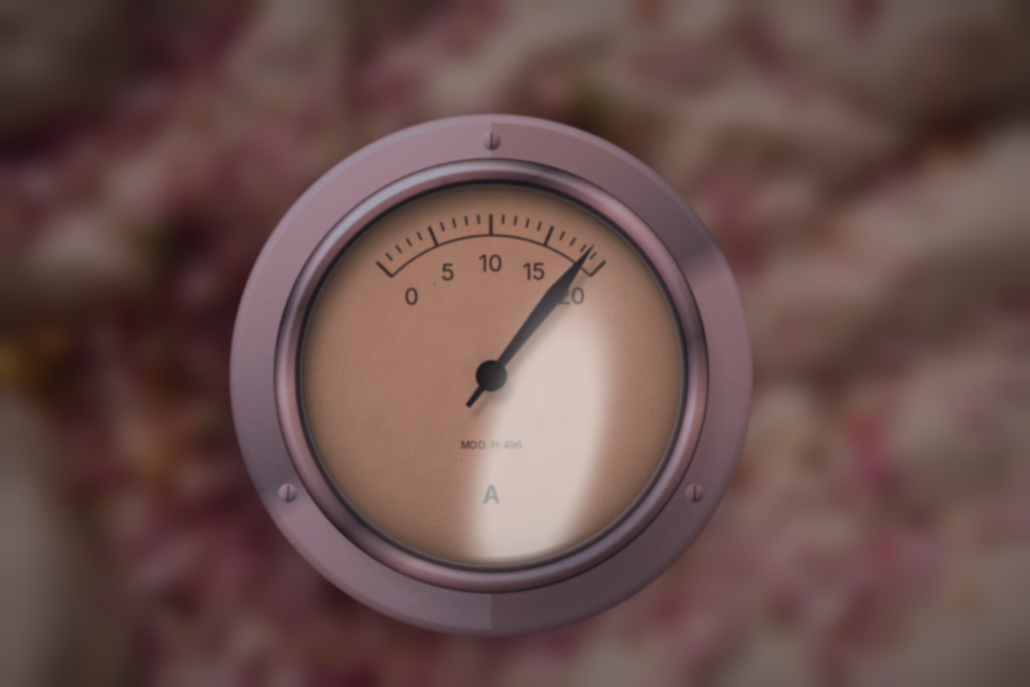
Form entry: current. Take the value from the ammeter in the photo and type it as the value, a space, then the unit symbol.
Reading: 18.5 A
